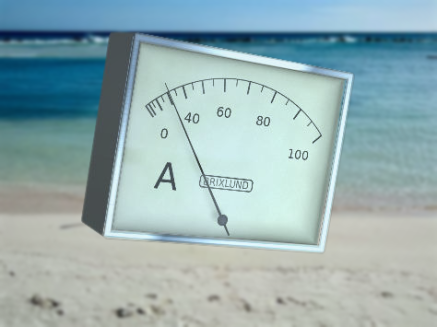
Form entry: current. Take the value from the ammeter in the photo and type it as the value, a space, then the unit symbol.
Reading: 30 A
